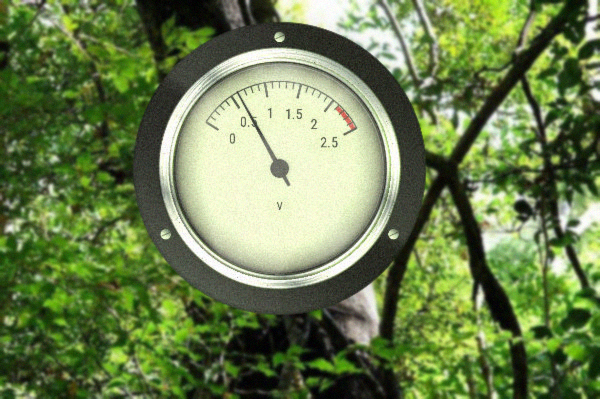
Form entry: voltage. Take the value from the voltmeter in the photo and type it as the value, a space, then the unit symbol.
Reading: 0.6 V
